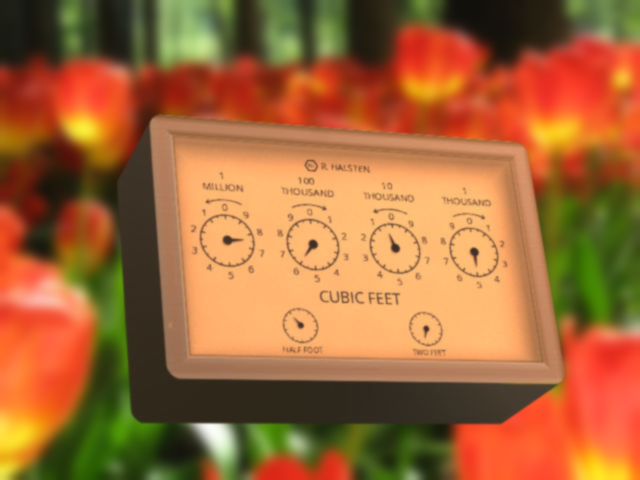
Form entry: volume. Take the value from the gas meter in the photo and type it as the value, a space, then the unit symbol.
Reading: 760500 ft³
